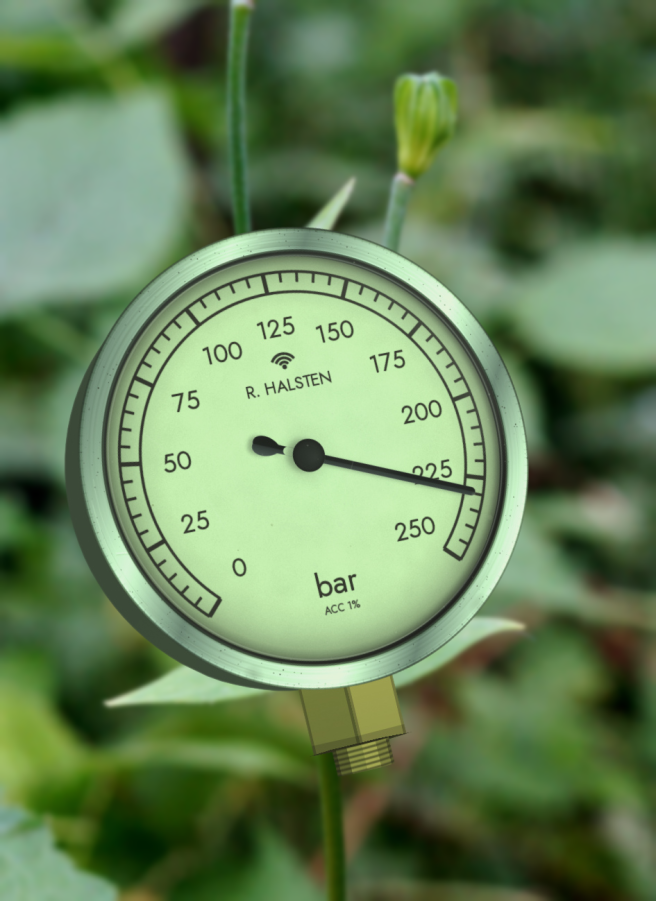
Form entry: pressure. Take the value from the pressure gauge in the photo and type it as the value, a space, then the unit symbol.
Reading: 230 bar
